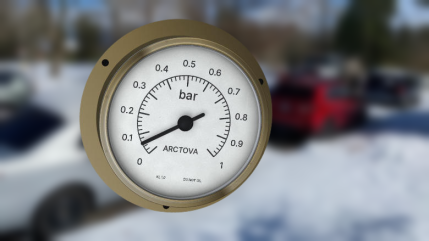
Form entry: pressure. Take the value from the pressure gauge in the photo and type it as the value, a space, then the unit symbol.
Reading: 0.06 bar
